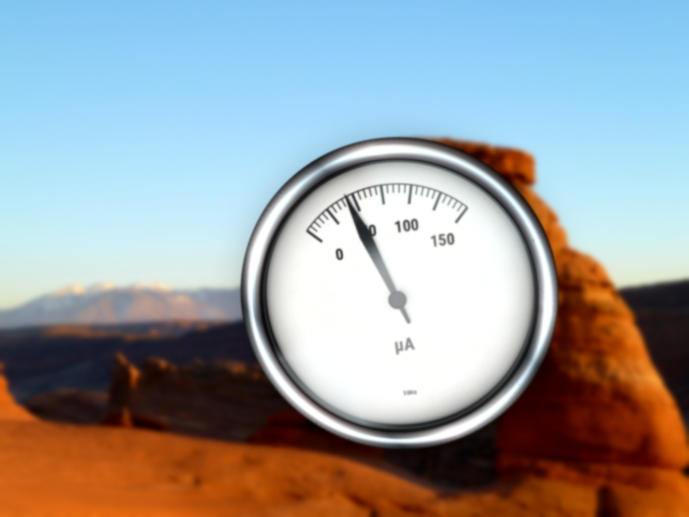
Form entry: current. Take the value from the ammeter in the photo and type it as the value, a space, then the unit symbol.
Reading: 45 µA
